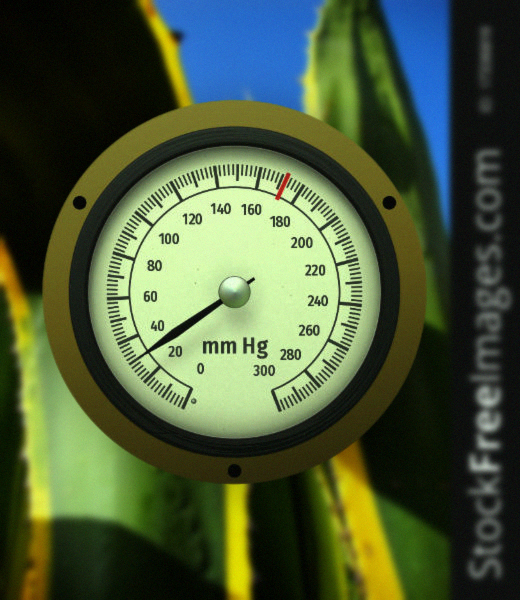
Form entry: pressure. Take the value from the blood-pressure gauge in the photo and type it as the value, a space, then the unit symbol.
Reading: 30 mmHg
